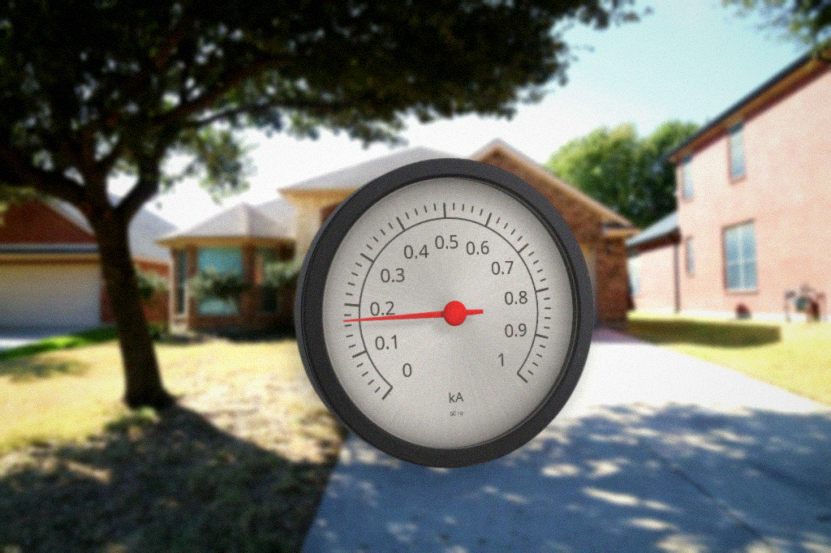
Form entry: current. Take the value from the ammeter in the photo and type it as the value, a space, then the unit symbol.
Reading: 0.17 kA
